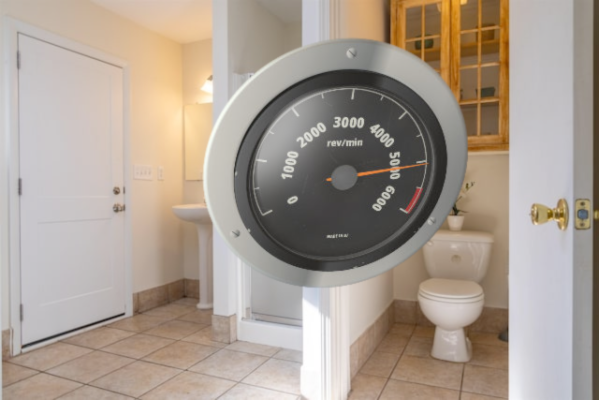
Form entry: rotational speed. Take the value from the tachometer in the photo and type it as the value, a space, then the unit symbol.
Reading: 5000 rpm
